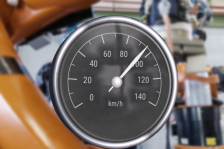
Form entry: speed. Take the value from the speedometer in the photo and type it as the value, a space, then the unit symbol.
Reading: 95 km/h
